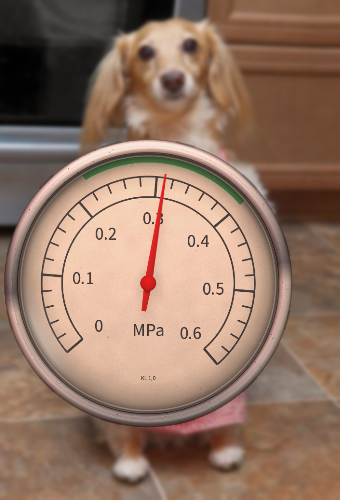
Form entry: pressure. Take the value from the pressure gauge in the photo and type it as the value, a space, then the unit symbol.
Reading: 0.31 MPa
